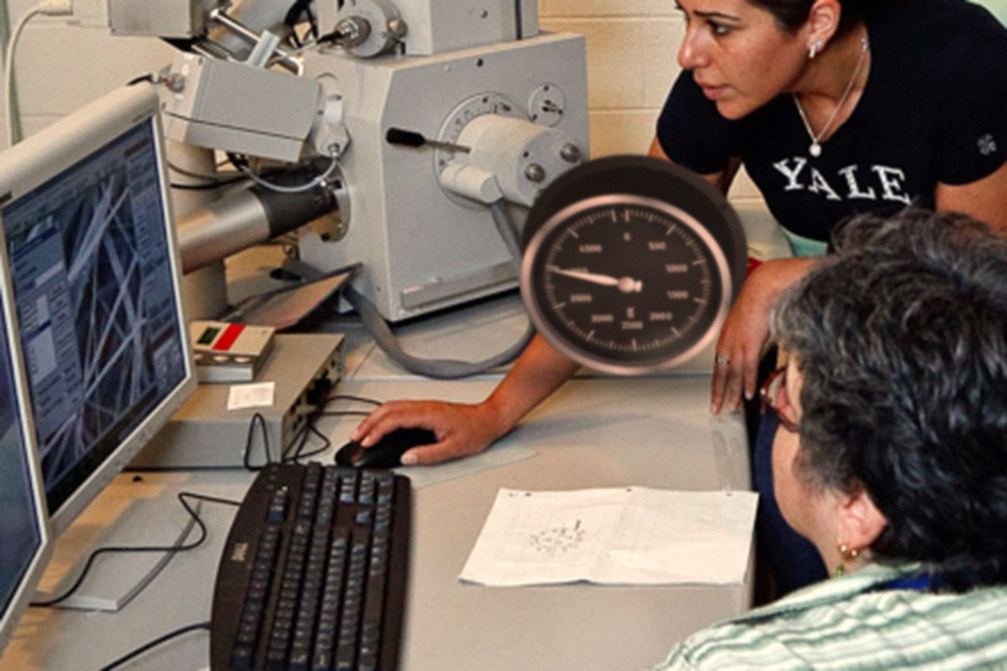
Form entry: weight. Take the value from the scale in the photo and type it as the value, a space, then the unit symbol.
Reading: 4000 g
